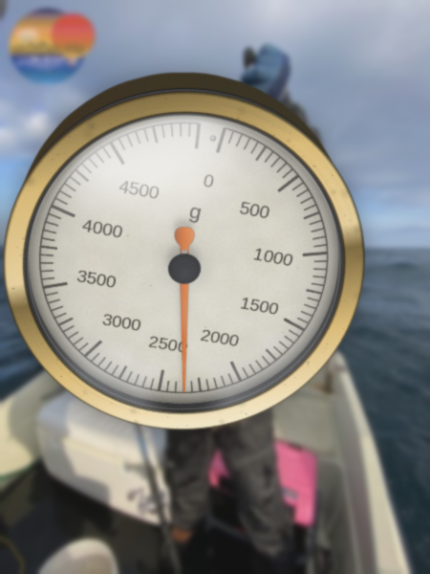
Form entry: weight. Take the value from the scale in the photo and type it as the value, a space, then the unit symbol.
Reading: 2350 g
